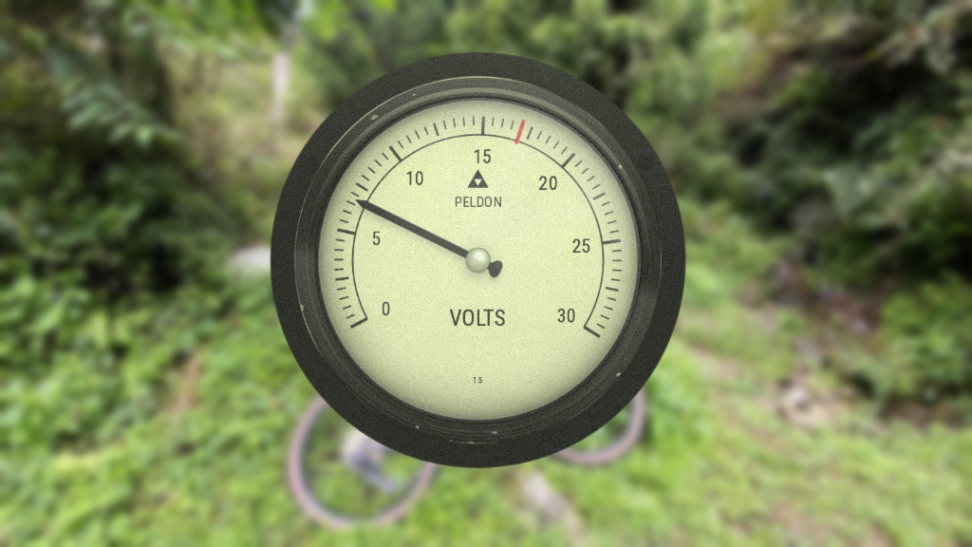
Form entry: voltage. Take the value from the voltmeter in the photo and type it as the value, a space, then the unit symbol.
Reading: 6.75 V
